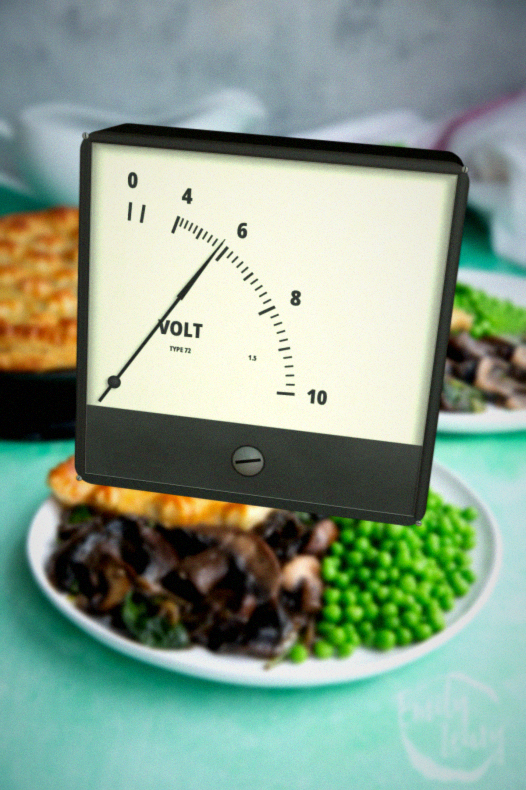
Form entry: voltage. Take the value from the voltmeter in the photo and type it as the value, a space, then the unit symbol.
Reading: 5.8 V
